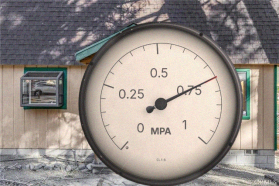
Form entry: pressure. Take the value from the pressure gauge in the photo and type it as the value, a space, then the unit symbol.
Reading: 0.75 MPa
